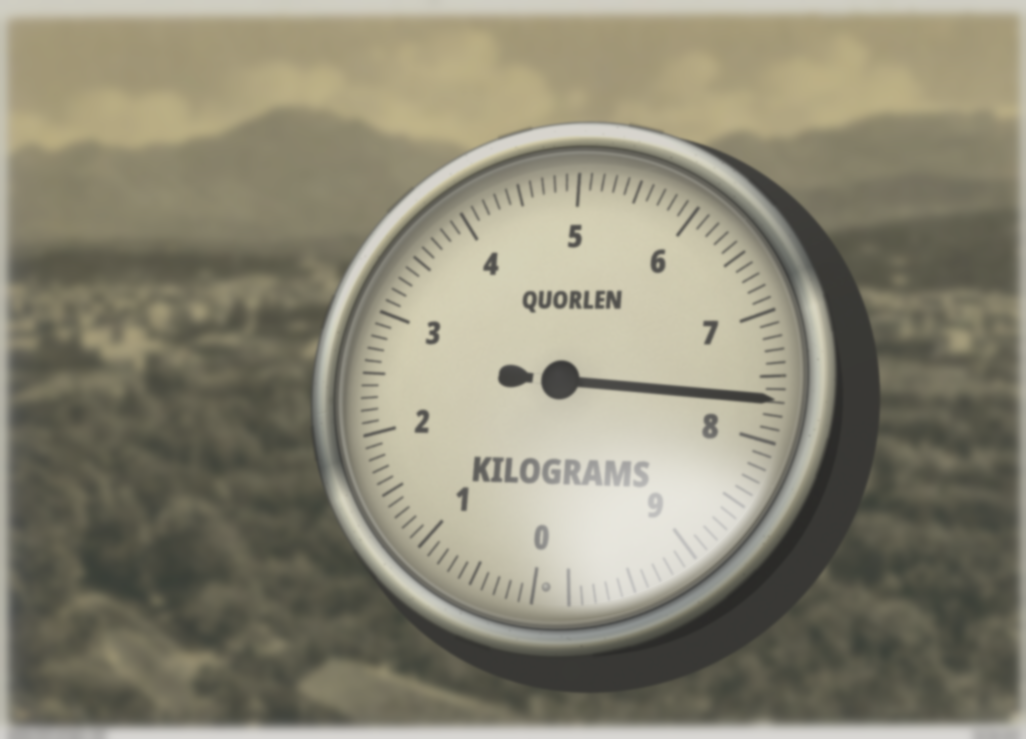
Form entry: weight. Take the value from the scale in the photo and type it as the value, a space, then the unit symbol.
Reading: 7.7 kg
